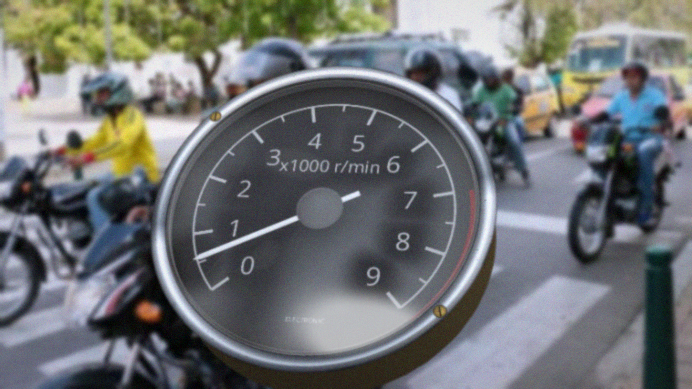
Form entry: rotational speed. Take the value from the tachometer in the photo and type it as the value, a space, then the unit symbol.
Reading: 500 rpm
